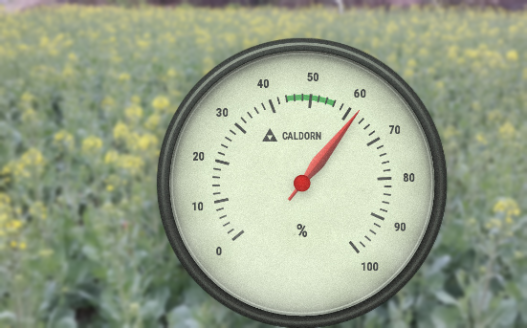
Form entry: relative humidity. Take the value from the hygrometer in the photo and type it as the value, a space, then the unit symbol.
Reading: 62 %
